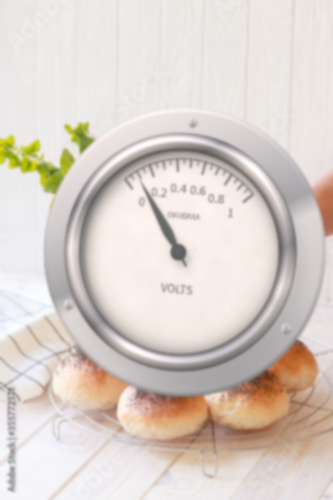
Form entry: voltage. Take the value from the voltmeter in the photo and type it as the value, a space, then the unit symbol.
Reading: 0.1 V
